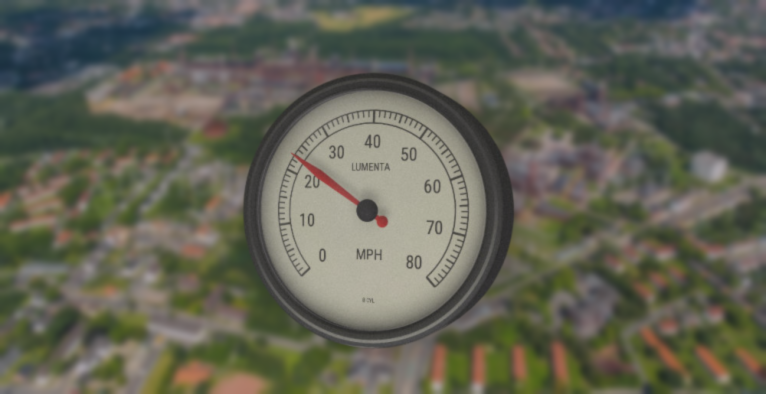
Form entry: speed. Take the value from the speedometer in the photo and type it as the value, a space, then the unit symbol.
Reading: 23 mph
